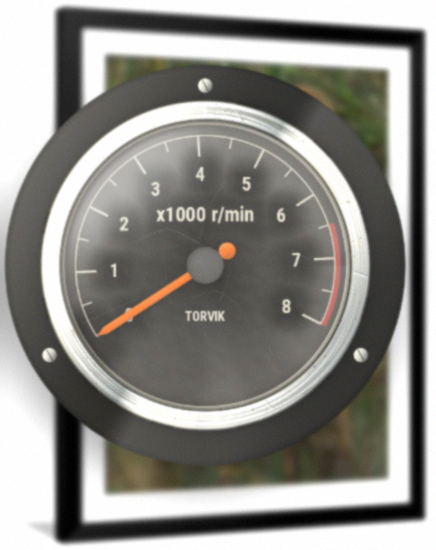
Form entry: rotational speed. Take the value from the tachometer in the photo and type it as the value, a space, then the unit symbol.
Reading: 0 rpm
